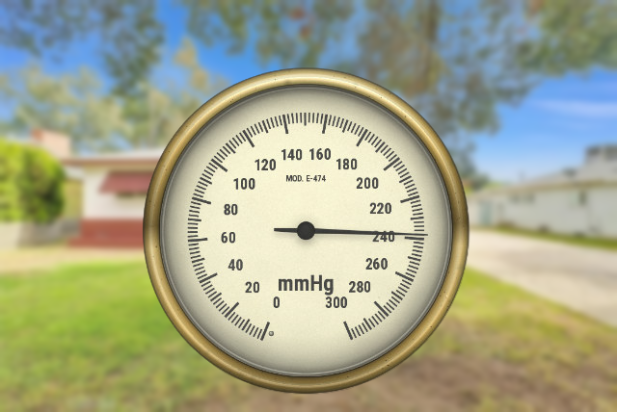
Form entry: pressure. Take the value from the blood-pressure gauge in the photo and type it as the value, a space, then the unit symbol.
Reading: 238 mmHg
